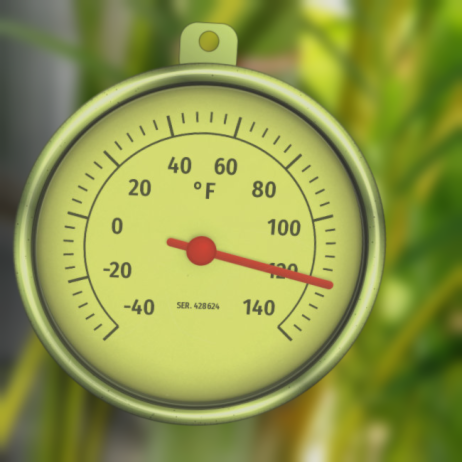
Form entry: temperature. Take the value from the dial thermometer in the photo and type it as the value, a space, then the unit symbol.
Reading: 120 °F
